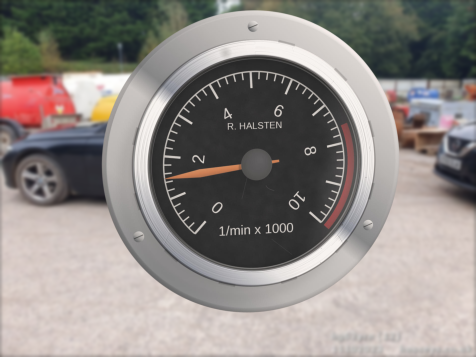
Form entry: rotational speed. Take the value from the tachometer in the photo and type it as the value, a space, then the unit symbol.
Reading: 1500 rpm
